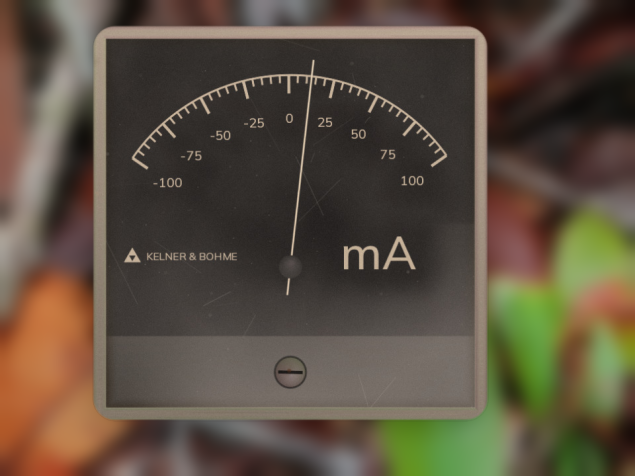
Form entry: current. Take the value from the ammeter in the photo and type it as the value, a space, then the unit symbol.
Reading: 12.5 mA
